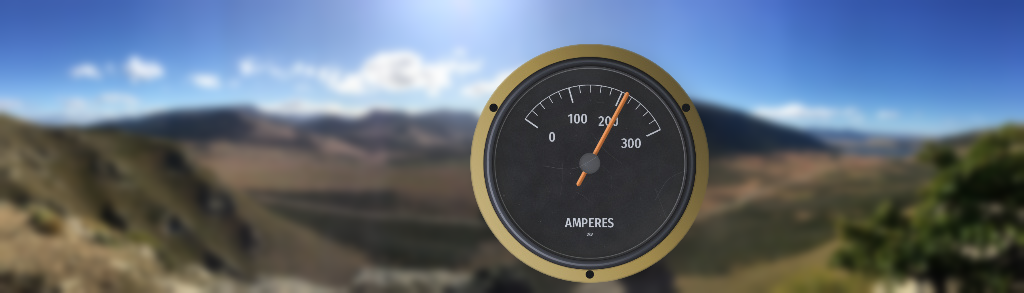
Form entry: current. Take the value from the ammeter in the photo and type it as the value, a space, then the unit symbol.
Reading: 210 A
